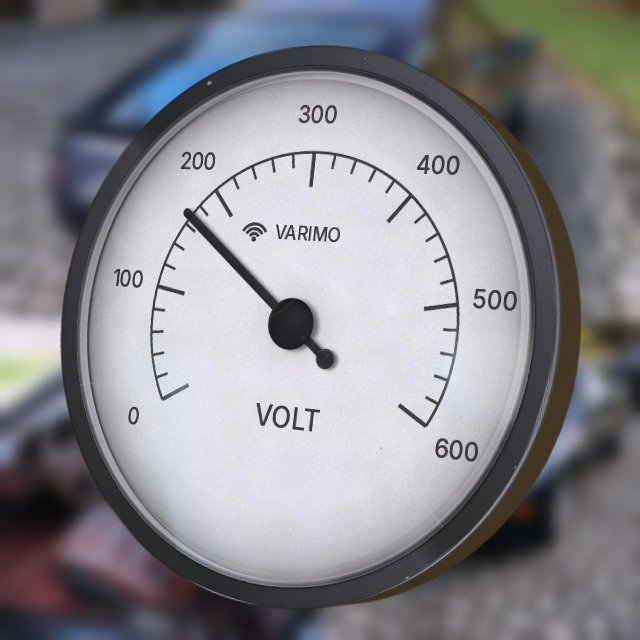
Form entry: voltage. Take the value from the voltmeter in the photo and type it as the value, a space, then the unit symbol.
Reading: 170 V
